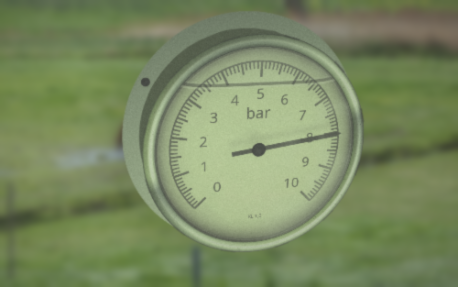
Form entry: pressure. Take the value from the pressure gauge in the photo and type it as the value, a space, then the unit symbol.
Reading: 8 bar
